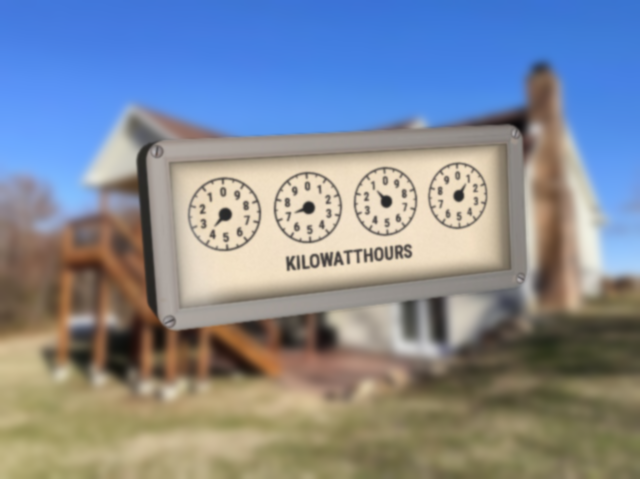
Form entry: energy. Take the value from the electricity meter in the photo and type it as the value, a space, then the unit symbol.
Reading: 3711 kWh
